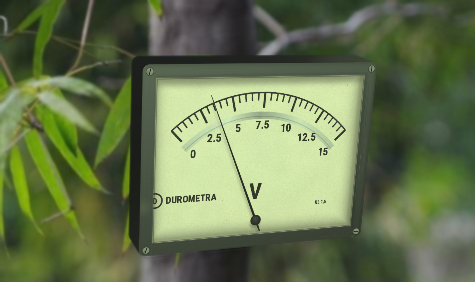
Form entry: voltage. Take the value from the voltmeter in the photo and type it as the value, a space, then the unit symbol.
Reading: 3.5 V
